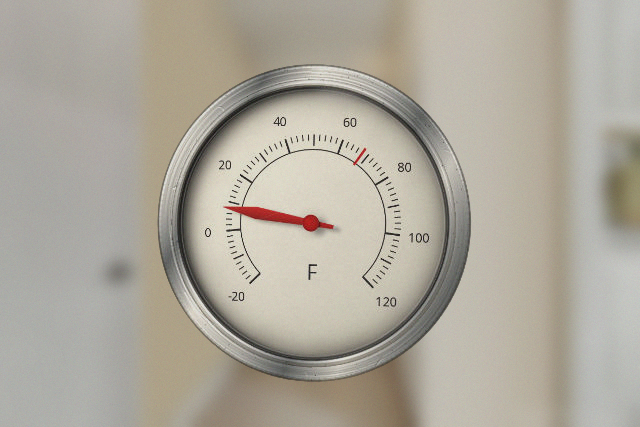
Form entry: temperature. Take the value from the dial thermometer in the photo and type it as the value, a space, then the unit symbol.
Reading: 8 °F
